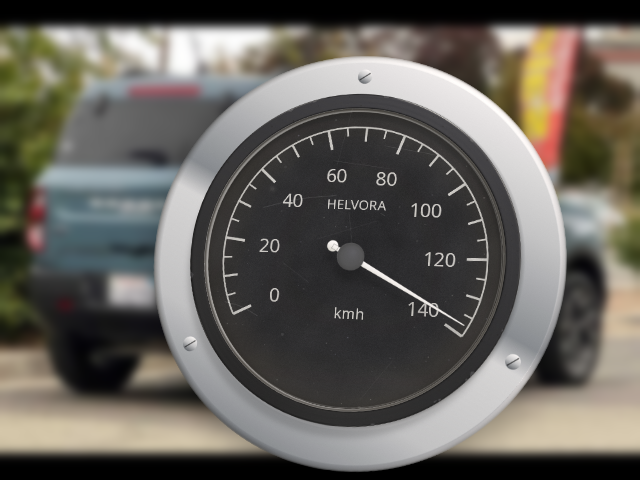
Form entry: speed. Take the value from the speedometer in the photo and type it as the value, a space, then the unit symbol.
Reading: 137.5 km/h
